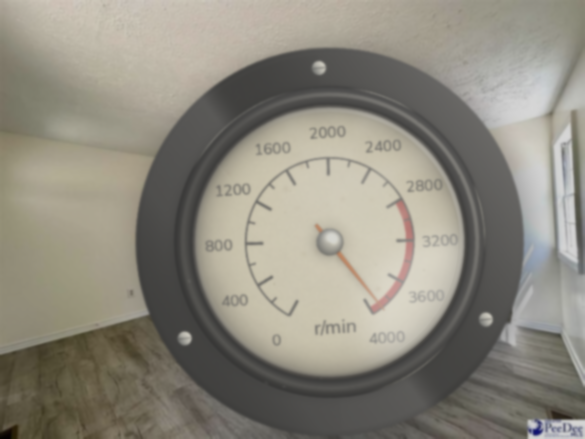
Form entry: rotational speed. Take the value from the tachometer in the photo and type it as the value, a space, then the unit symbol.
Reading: 3900 rpm
